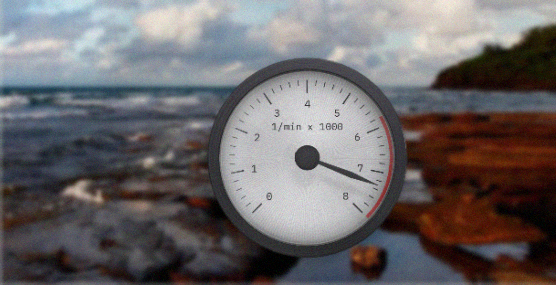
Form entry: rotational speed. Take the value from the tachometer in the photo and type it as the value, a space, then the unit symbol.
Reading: 7300 rpm
